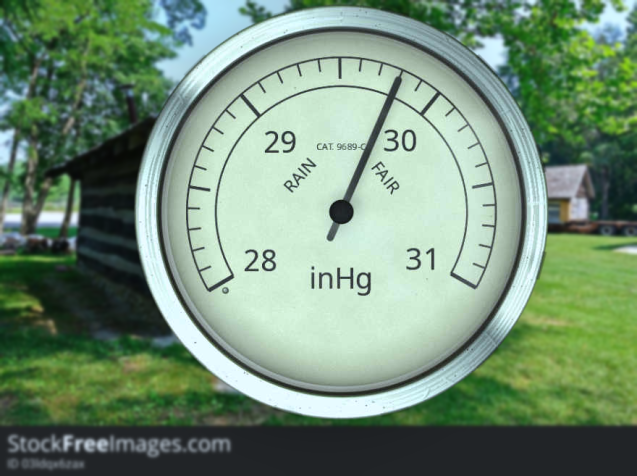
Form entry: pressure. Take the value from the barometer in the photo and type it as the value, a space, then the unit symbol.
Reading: 29.8 inHg
